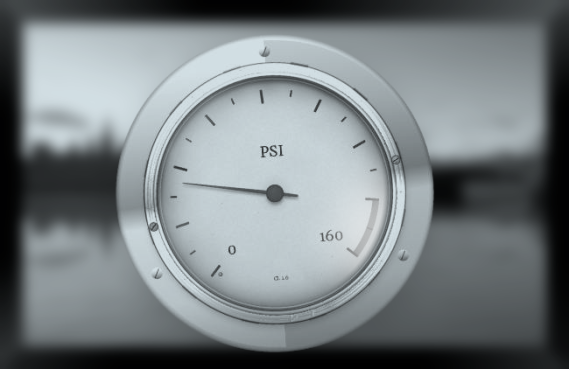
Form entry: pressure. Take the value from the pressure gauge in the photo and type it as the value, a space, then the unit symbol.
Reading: 35 psi
